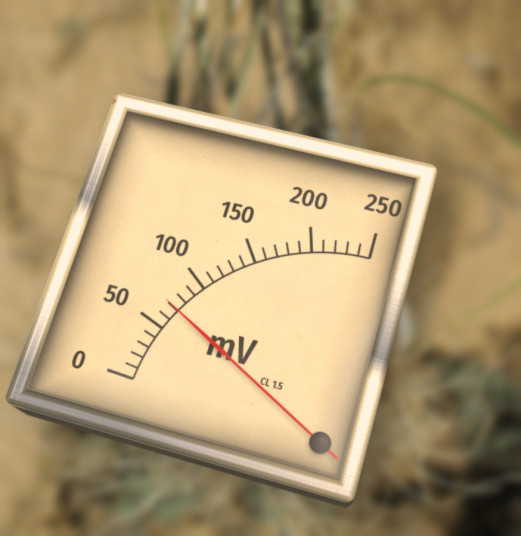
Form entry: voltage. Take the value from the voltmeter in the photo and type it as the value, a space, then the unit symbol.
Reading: 70 mV
